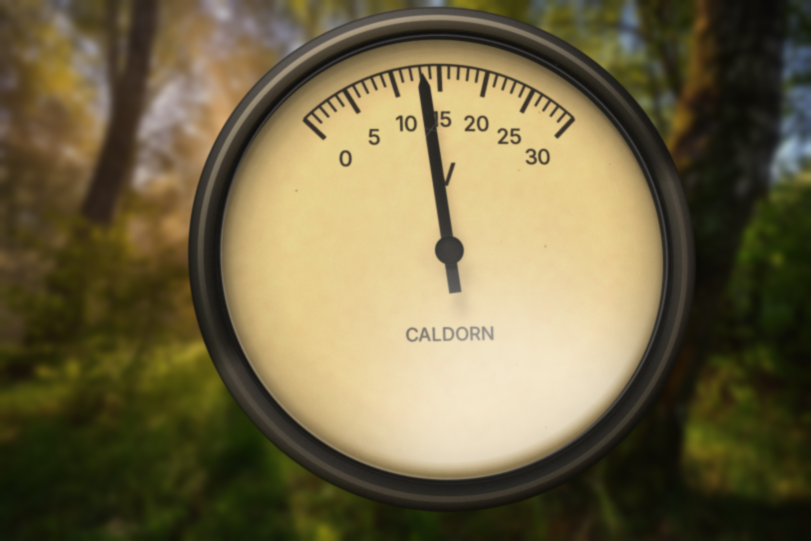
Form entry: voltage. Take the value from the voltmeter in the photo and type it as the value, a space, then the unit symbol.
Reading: 13 V
